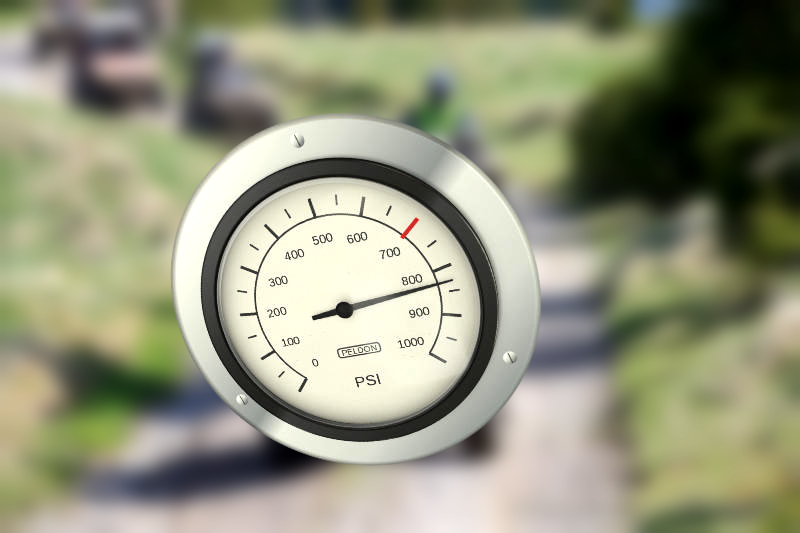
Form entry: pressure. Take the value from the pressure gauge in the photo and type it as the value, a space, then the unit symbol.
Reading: 825 psi
